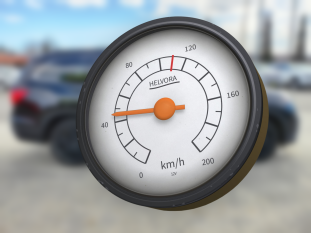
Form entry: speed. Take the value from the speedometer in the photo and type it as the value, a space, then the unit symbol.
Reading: 45 km/h
